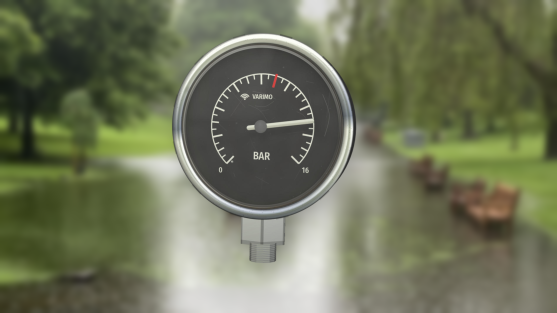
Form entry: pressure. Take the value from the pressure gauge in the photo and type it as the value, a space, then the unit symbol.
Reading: 13 bar
